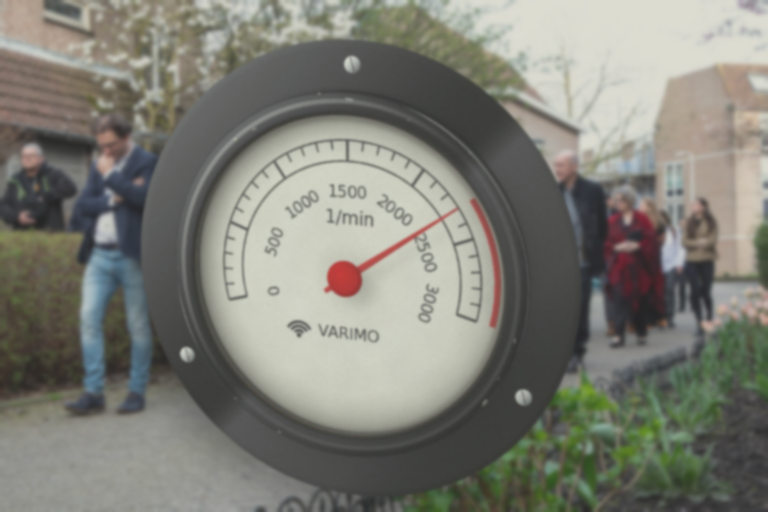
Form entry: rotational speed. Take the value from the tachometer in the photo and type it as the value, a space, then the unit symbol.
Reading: 2300 rpm
